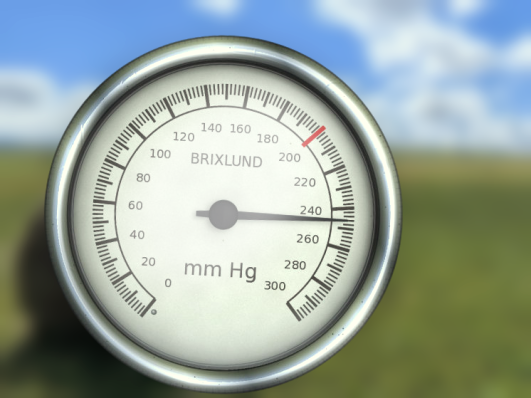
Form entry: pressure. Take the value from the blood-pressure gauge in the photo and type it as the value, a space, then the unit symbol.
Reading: 246 mmHg
